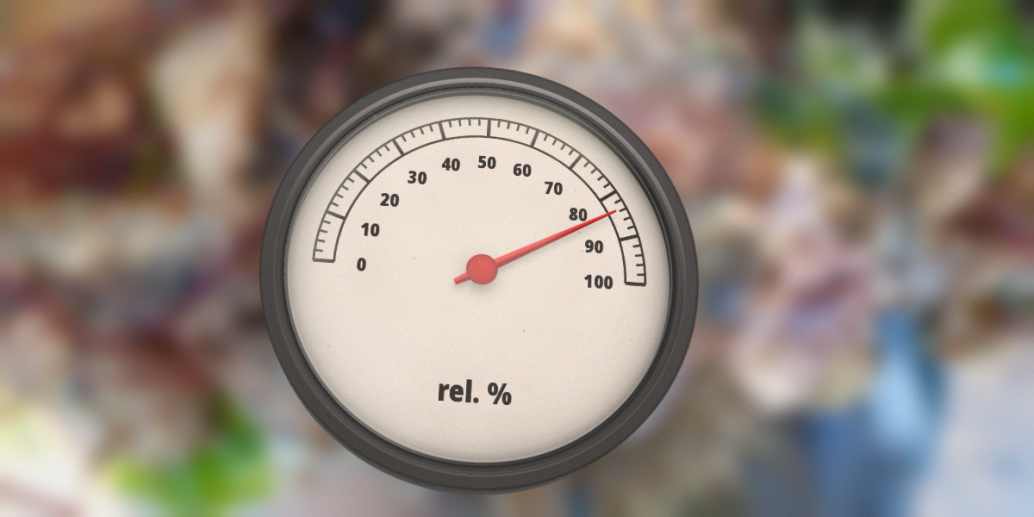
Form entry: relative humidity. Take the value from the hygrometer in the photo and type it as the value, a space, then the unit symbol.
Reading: 84 %
